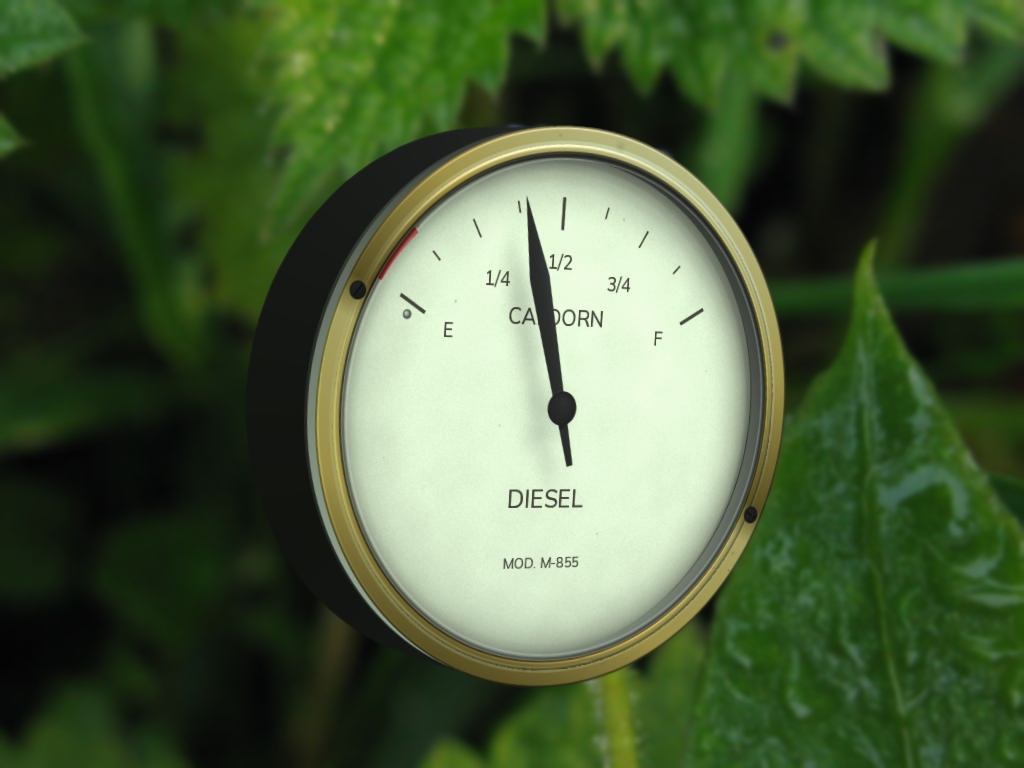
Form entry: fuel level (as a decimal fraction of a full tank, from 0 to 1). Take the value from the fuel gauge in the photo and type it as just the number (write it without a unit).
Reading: 0.375
